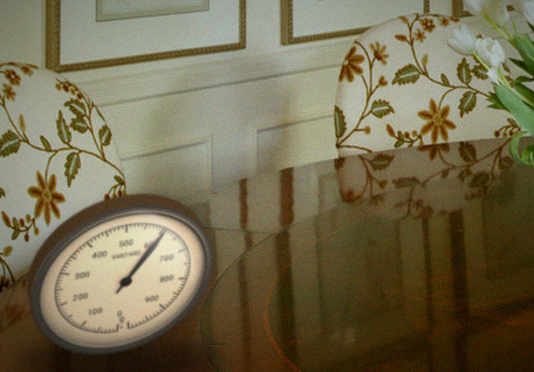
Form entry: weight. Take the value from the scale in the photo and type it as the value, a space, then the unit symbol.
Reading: 600 g
